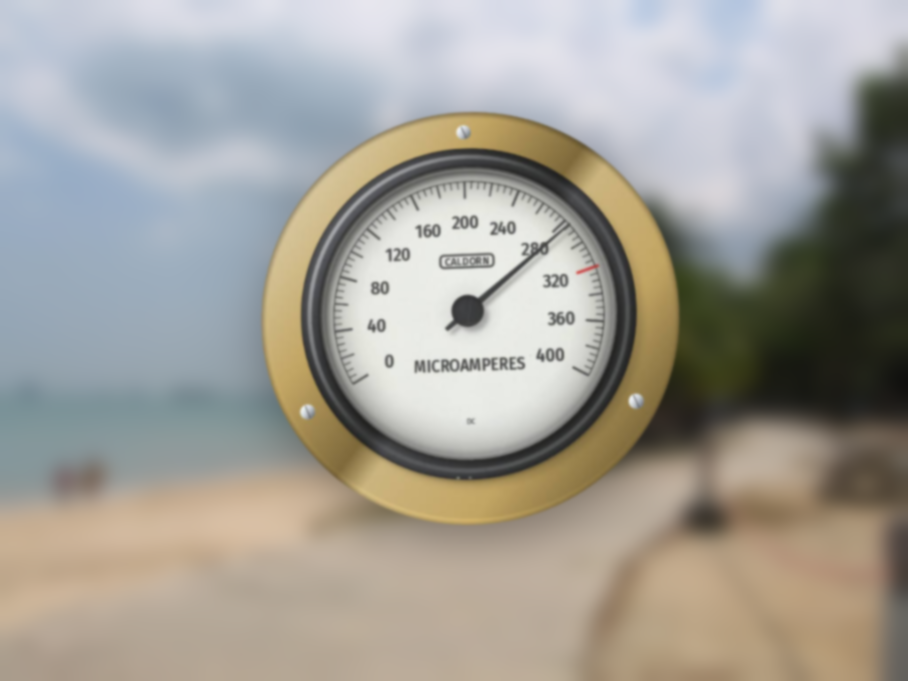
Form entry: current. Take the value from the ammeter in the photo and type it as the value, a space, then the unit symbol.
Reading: 285 µA
